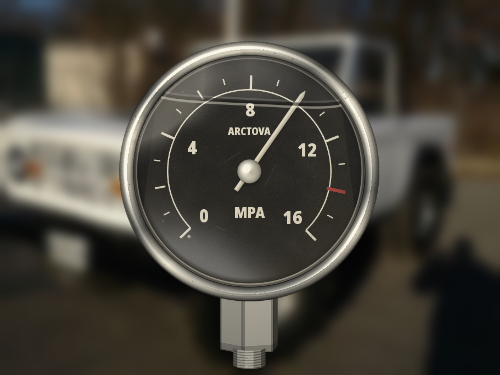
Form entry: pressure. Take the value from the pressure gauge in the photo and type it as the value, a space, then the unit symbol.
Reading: 10 MPa
